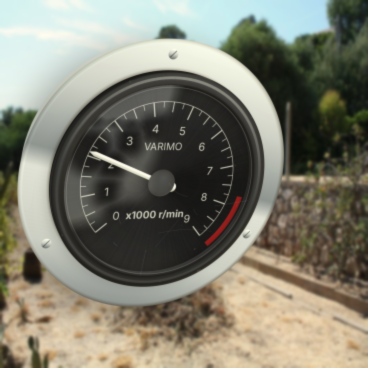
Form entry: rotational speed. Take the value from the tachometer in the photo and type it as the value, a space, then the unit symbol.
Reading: 2125 rpm
